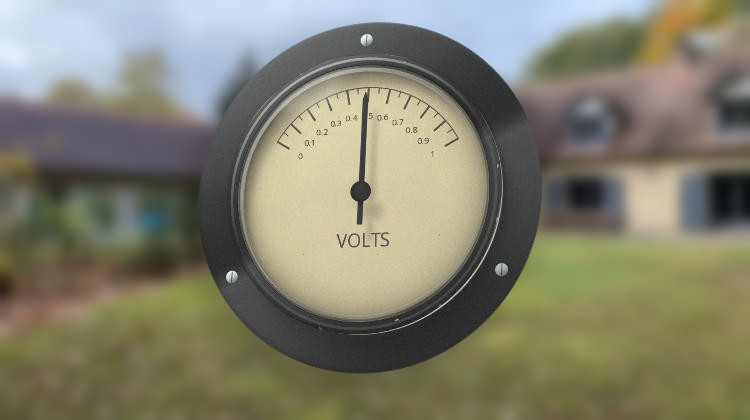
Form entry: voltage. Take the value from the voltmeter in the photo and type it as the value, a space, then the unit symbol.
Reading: 0.5 V
